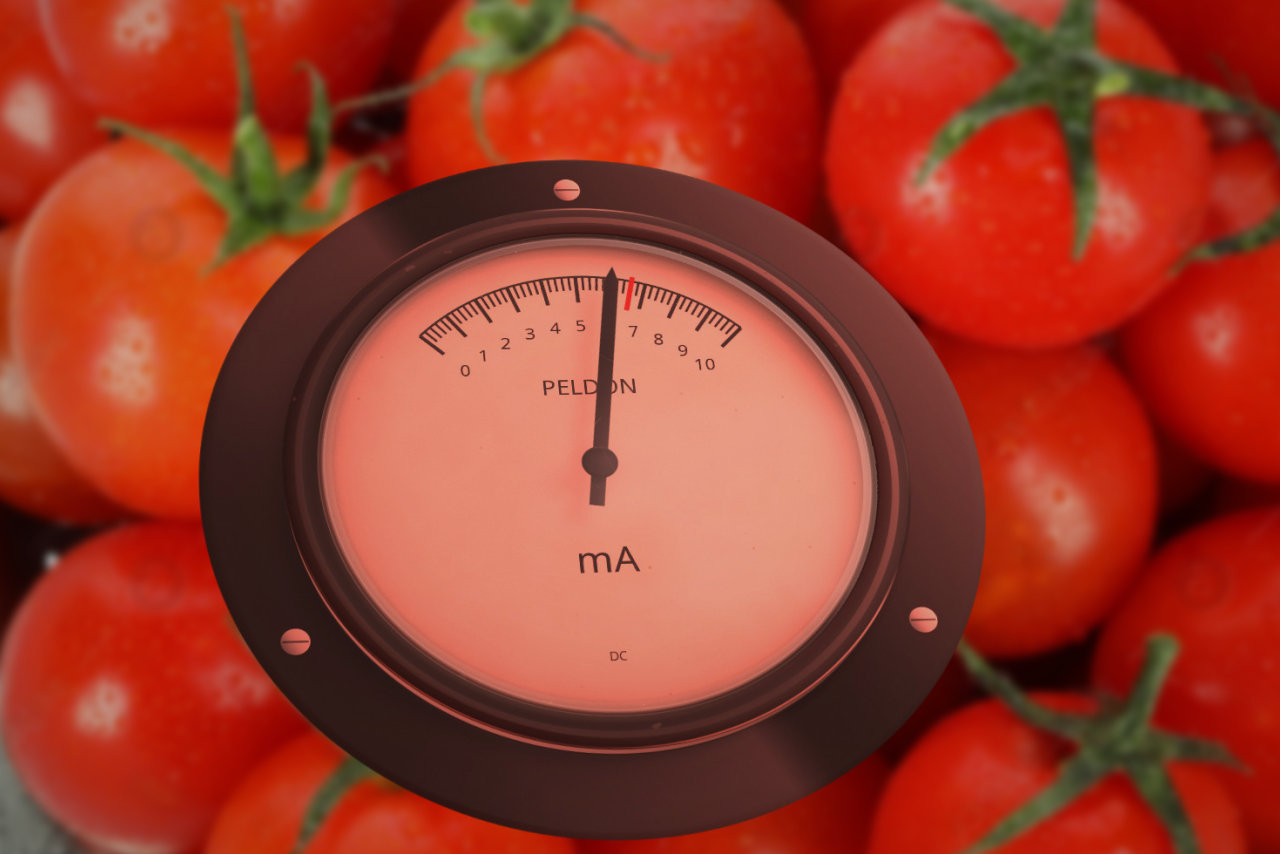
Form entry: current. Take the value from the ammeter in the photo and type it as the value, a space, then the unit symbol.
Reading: 6 mA
